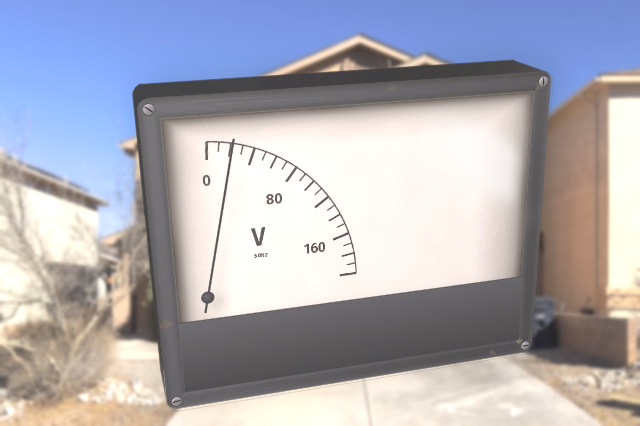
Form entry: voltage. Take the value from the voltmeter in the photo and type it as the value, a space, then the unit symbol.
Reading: 20 V
